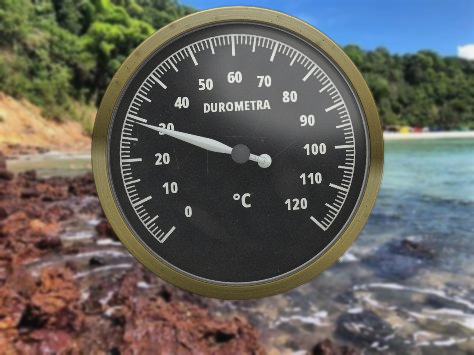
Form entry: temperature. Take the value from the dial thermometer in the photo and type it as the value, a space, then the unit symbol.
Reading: 29 °C
